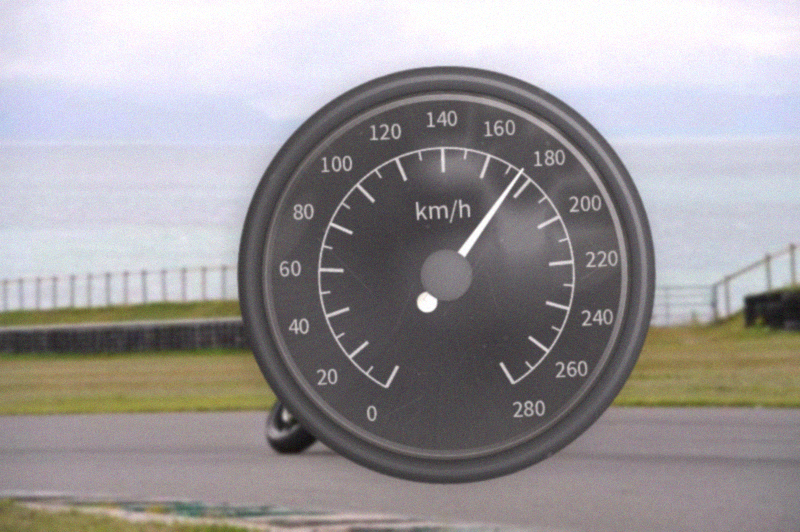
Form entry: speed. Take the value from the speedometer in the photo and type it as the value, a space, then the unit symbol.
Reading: 175 km/h
